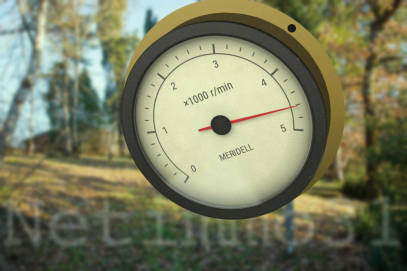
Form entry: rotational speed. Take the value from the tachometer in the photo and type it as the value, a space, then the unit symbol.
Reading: 4600 rpm
